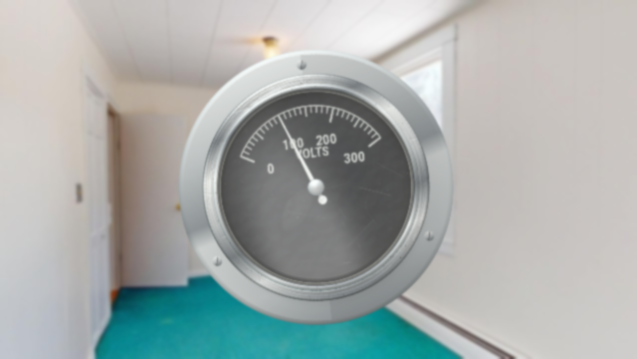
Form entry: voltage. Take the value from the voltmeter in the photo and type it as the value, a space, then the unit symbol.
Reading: 100 V
